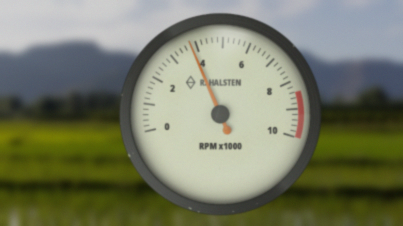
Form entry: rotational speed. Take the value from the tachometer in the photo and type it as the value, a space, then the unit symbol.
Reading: 3800 rpm
